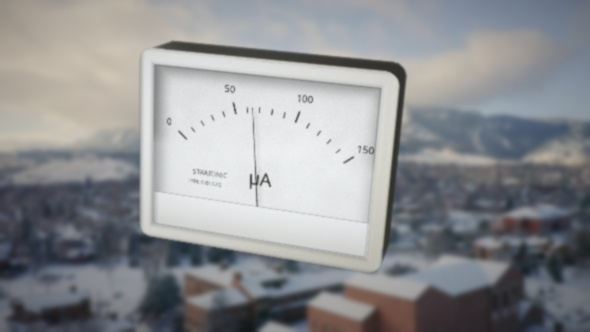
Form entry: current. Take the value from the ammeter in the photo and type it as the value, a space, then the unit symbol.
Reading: 65 µA
